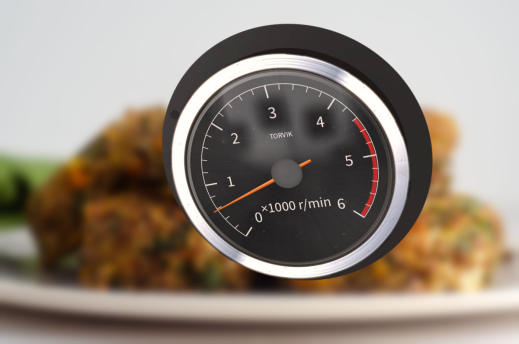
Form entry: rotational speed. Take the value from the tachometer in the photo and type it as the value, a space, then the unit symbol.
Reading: 600 rpm
